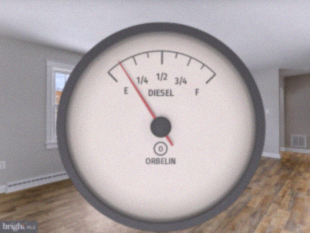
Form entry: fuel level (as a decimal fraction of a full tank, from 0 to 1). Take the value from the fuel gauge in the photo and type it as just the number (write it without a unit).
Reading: 0.125
